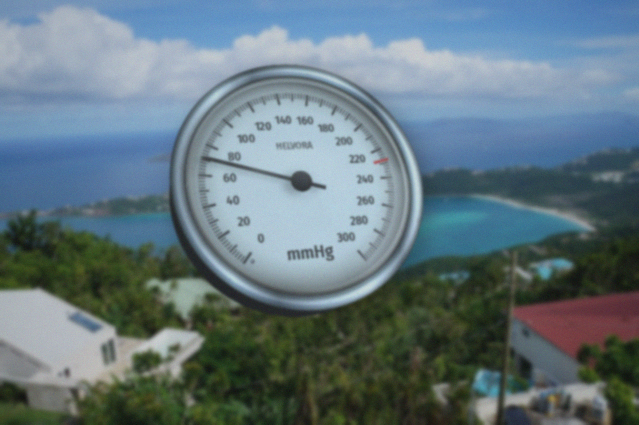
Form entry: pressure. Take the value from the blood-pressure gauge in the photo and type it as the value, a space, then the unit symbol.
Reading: 70 mmHg
